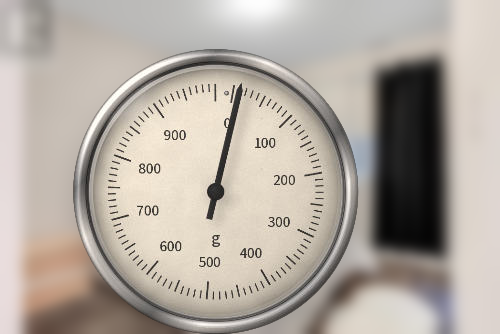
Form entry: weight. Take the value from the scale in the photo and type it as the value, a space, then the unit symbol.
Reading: 10 g
